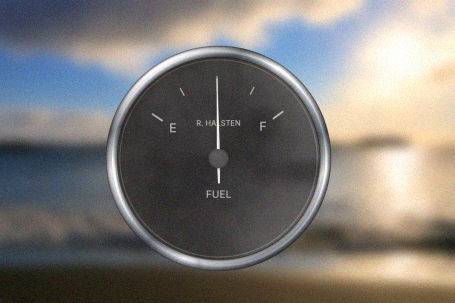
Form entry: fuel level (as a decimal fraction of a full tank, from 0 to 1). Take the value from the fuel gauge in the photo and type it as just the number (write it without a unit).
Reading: 0.5
